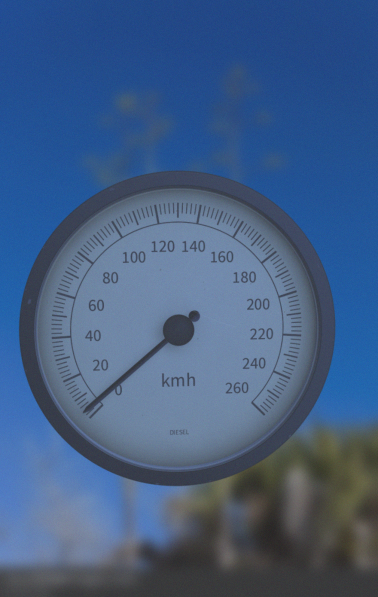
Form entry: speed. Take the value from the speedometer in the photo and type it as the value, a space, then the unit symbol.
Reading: 4 km/h
